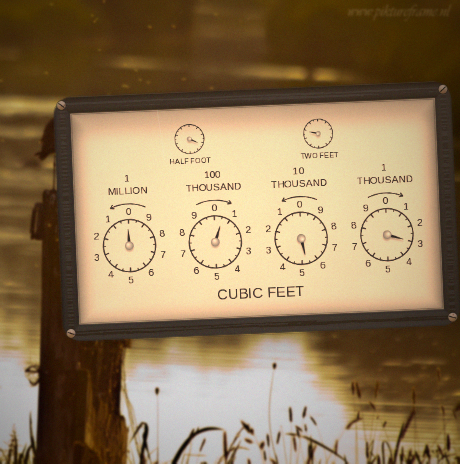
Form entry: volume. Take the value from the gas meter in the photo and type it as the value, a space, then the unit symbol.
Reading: 5300 ft³
